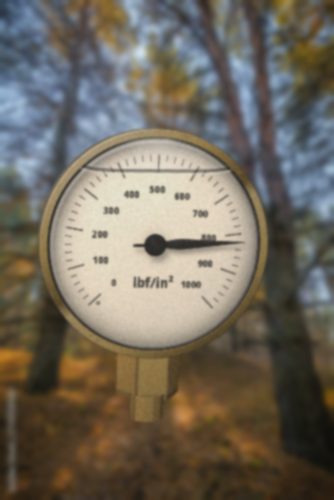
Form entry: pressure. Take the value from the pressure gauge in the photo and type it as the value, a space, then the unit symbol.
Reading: 820 psi
